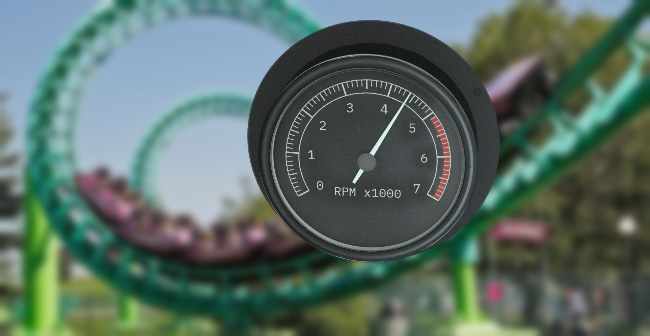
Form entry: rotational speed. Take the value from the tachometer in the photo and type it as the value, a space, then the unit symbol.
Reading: 4400 rpm
